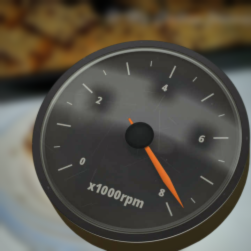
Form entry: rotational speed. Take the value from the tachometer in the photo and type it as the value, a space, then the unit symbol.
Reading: 7750 rpm
